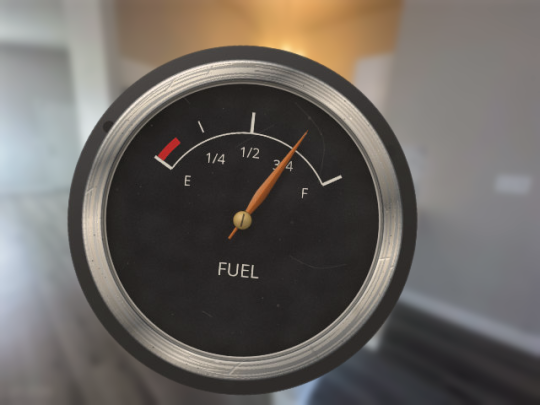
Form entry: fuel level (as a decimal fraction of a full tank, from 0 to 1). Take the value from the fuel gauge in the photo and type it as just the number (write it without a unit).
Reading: 0.75
